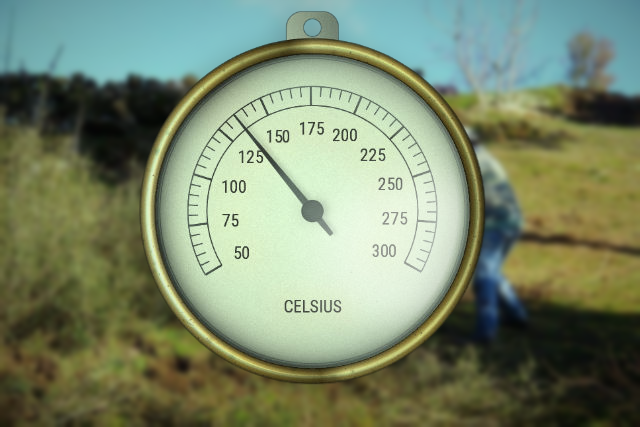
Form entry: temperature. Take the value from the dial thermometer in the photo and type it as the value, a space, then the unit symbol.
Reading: 135 °C
